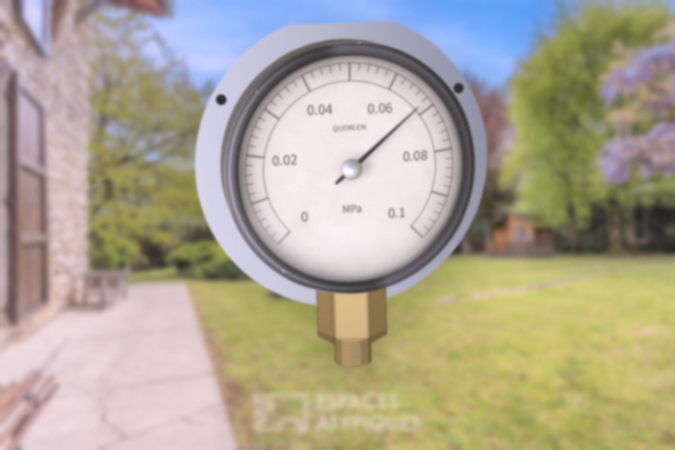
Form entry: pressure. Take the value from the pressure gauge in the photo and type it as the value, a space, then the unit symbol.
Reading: 0.068 MPa
